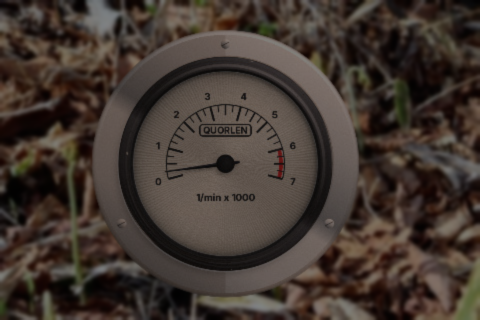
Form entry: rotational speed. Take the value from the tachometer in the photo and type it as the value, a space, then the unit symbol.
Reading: 250 rpm
